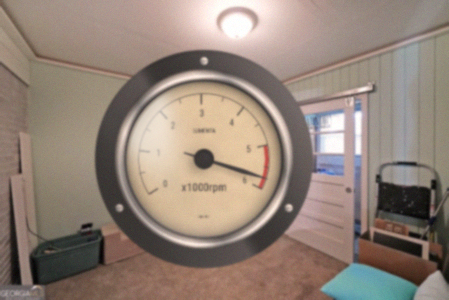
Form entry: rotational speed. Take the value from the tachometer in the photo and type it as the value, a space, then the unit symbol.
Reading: 5750 rpm
